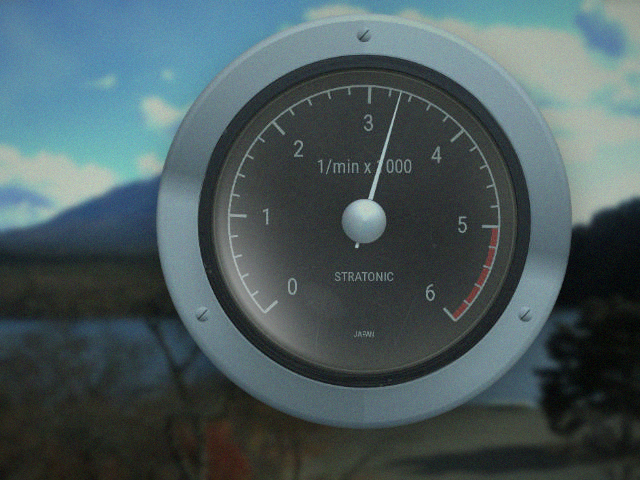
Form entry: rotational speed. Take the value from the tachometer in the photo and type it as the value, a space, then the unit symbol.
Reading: 3300 rpm
